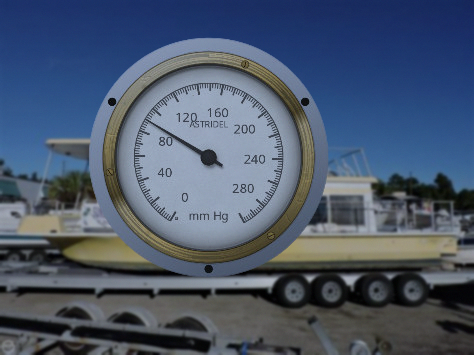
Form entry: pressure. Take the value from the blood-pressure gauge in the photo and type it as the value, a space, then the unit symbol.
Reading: 90 mmHg
